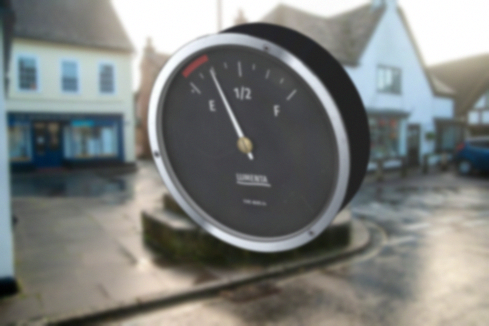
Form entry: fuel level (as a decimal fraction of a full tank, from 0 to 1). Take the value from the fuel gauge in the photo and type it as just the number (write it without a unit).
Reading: 0.25
